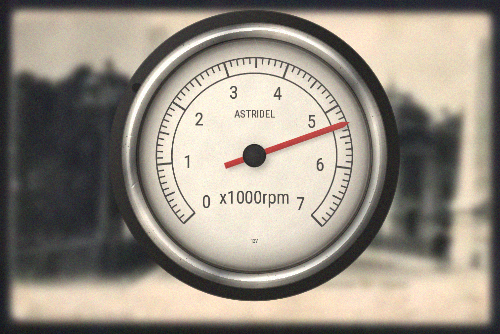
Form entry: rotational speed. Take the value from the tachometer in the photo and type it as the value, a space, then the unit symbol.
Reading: 5300 rpm
